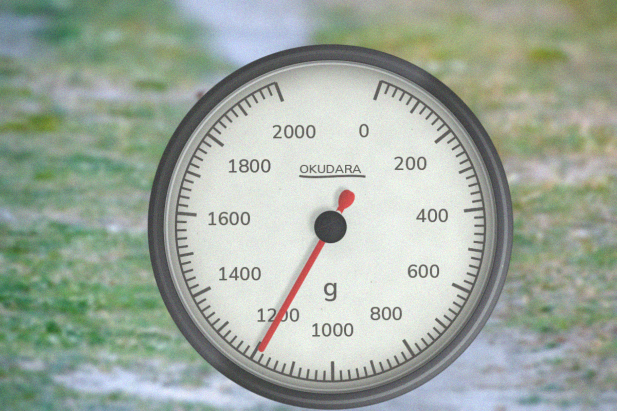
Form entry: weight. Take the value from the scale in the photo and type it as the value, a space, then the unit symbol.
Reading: 1190 g
